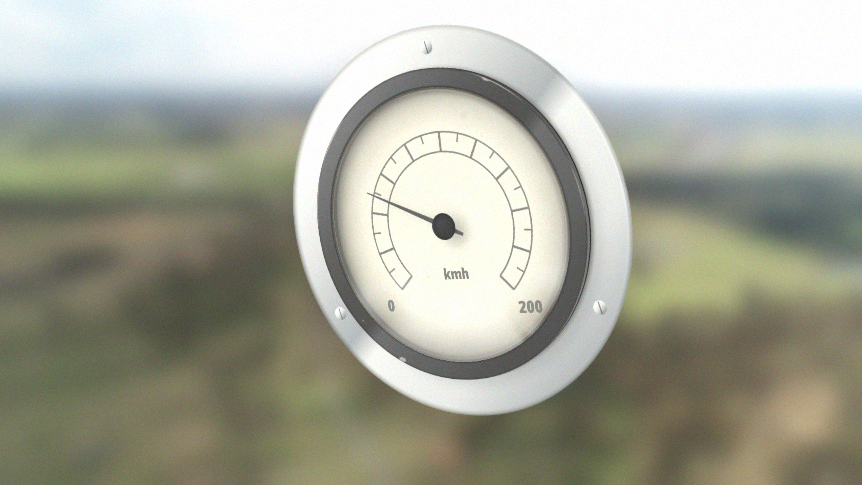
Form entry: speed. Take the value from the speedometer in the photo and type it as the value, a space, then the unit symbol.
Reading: 50 km/h
